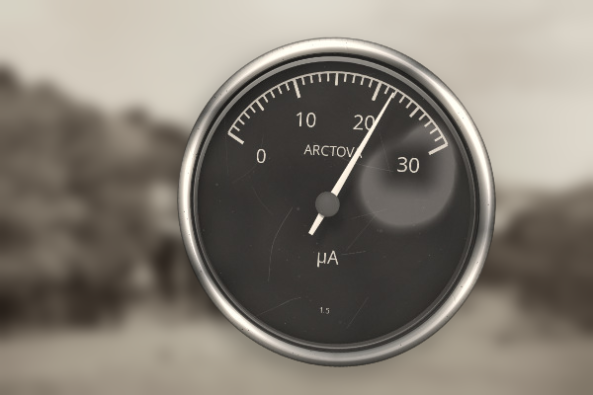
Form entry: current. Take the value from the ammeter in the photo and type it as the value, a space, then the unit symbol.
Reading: 22 µA
